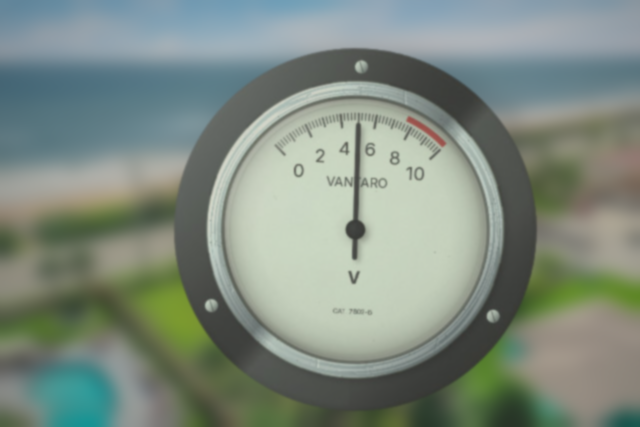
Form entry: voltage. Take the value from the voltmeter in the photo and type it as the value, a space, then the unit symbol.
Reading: 5 V
